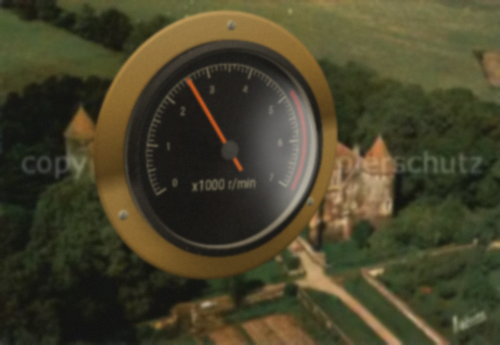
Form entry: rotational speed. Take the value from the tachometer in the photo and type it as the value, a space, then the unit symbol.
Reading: 2500 rpm
